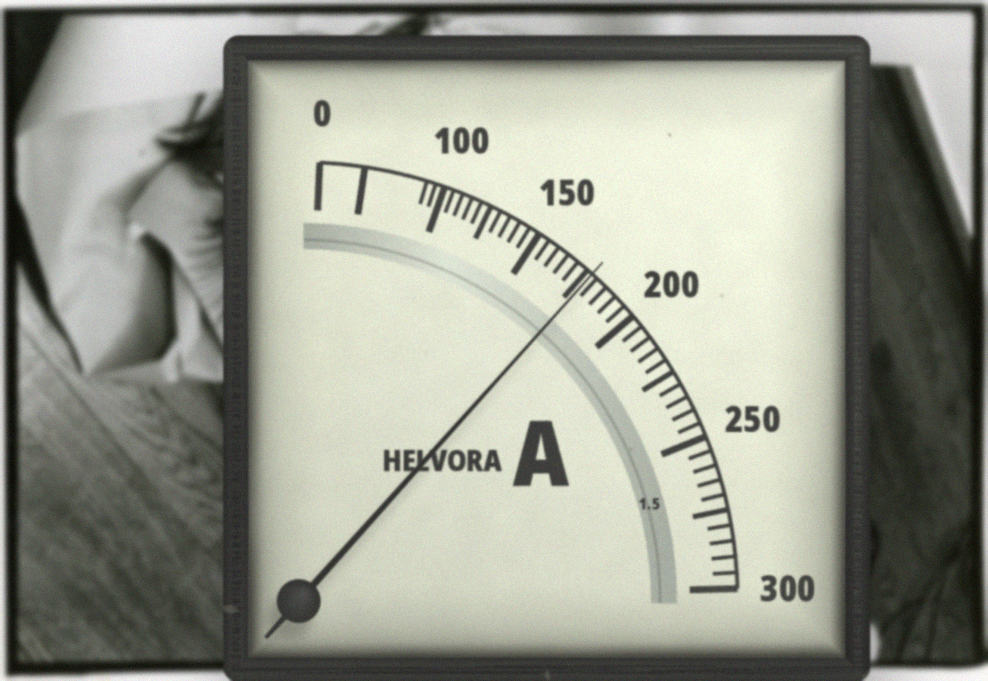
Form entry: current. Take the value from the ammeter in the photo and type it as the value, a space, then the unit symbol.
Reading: 177.5 A
